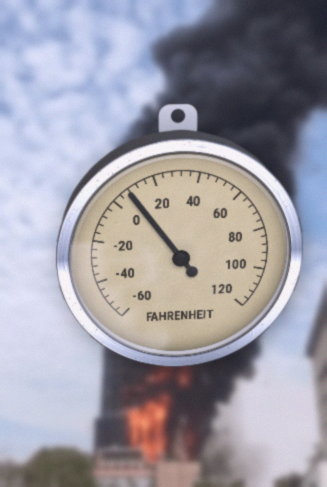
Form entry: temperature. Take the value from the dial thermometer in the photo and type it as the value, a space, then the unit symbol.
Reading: 8 °F
